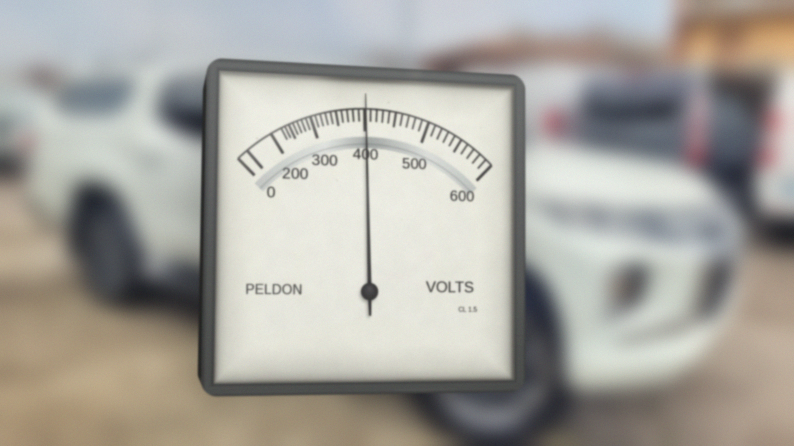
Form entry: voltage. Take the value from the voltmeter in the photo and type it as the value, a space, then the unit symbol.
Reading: 400 V
